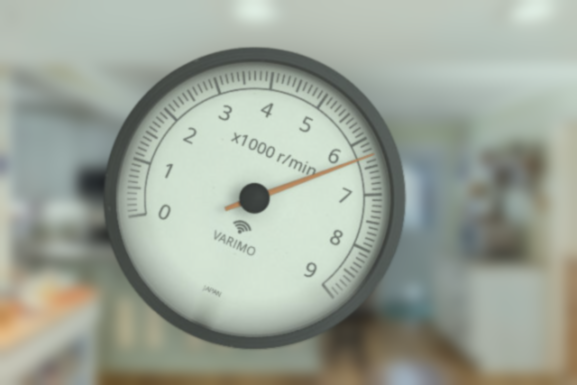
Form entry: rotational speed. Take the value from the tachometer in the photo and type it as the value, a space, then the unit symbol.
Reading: 6300 rpm
